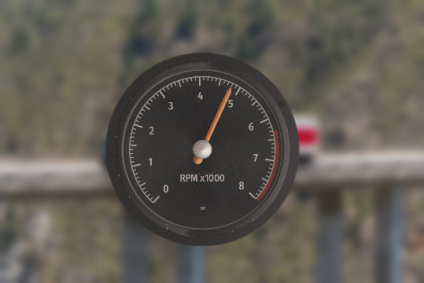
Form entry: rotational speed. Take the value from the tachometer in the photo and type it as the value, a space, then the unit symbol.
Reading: 4800 rpm
